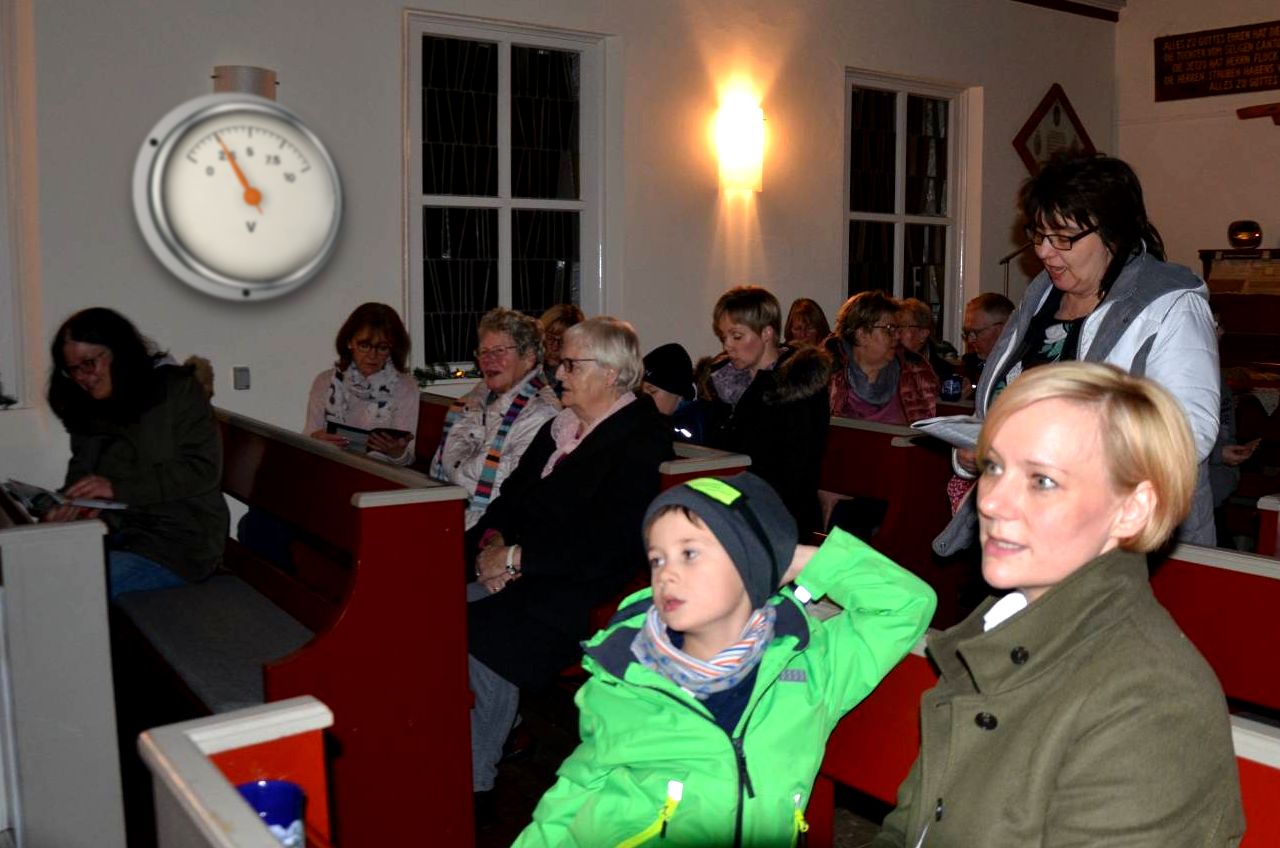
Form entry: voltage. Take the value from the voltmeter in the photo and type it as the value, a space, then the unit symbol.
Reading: 2.5 V
